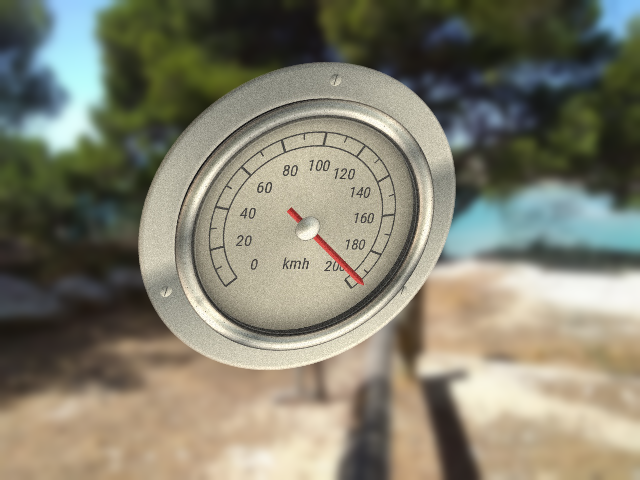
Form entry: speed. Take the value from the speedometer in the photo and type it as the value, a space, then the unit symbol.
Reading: 195 km/h
